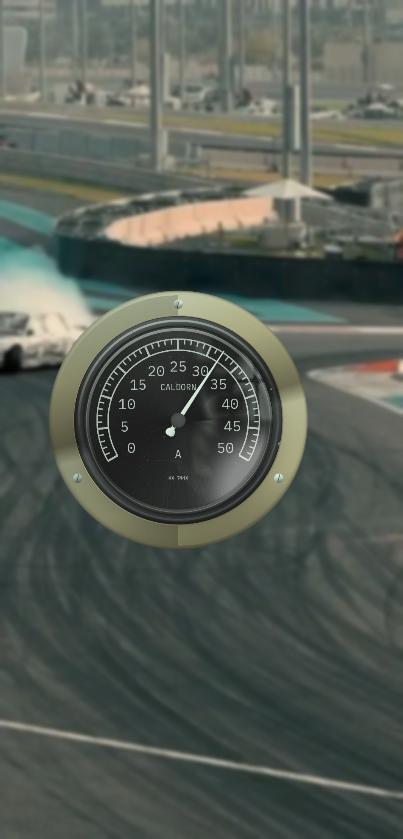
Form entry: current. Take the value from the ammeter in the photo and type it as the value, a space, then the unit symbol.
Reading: 32 A
